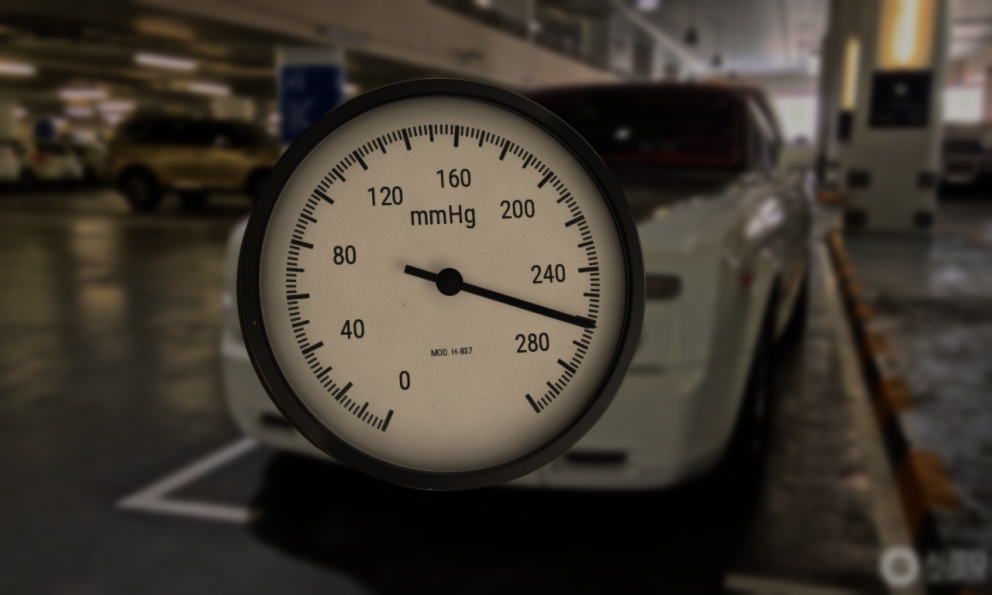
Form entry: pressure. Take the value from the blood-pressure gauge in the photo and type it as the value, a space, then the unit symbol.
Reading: 262 mmHg
